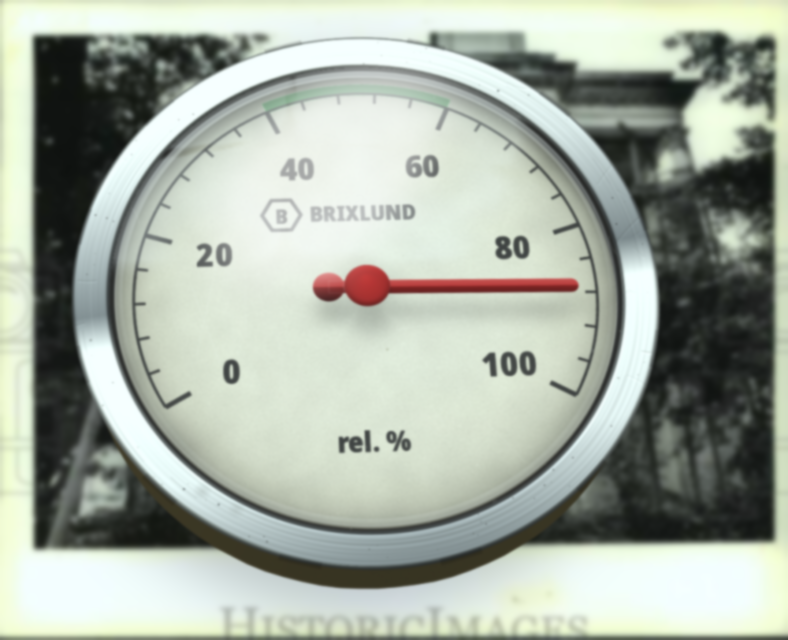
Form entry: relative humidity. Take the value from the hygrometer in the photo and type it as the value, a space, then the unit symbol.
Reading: 88 %
